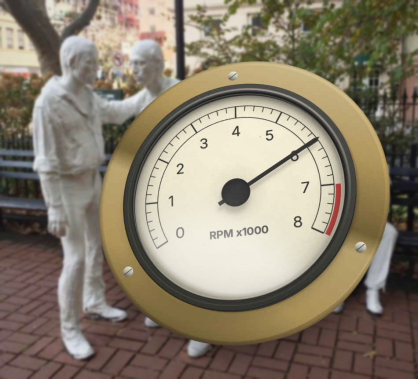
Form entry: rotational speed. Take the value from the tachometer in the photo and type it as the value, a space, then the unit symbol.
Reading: 6000 rpm
